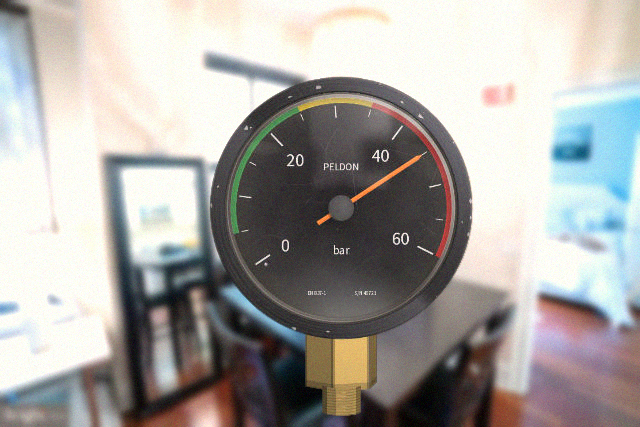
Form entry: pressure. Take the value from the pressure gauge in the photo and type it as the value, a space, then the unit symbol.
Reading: 45 bar
